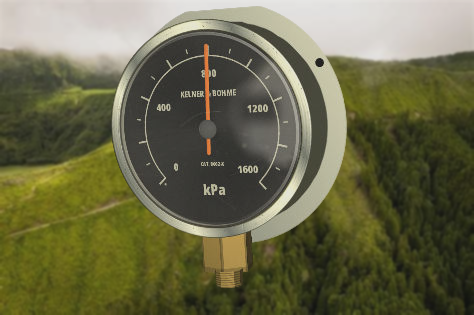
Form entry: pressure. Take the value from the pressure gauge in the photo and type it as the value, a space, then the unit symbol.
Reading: 800 kPa
